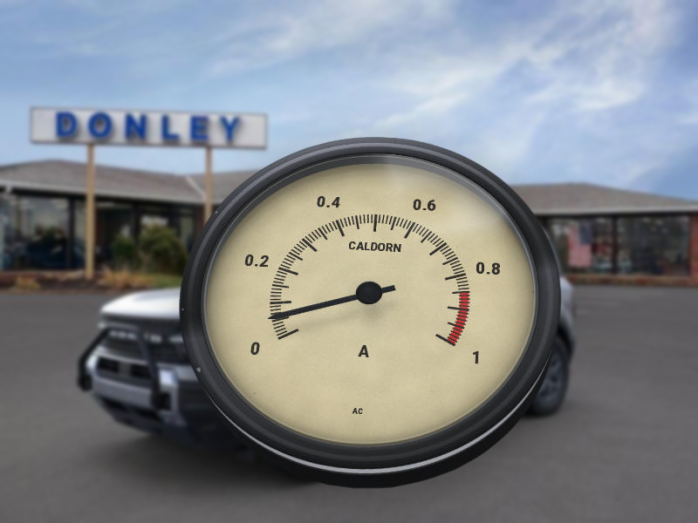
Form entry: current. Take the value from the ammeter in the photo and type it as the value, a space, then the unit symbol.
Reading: 0.05 A
